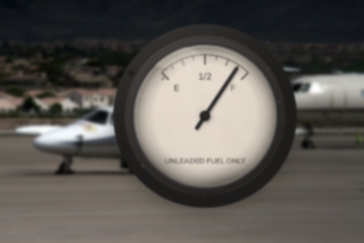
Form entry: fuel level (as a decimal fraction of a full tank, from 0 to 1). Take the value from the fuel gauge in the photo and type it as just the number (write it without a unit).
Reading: 0.875
